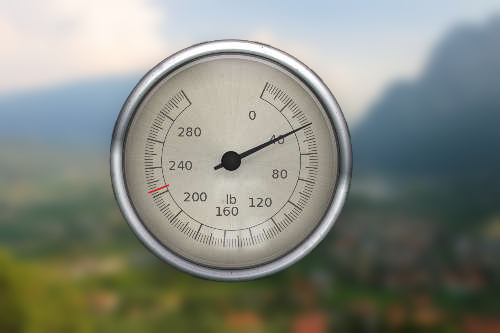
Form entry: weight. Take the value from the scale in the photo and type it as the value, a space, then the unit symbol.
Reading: 40 lb
